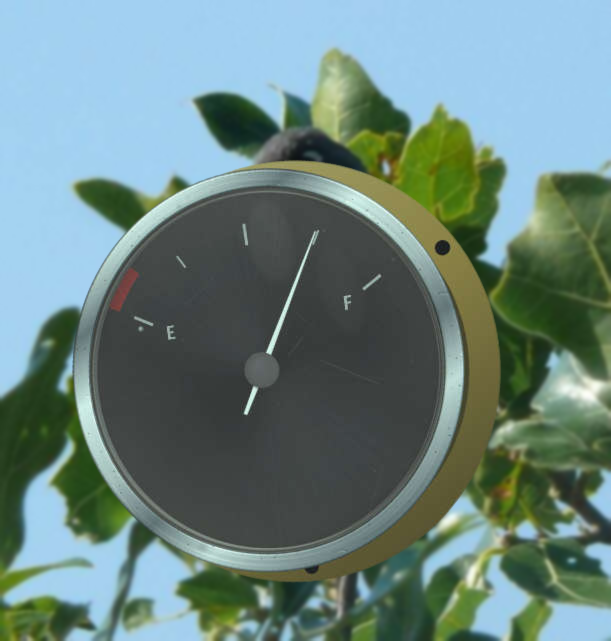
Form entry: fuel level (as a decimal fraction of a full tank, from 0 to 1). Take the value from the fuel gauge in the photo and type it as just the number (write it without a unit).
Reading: 0.75
